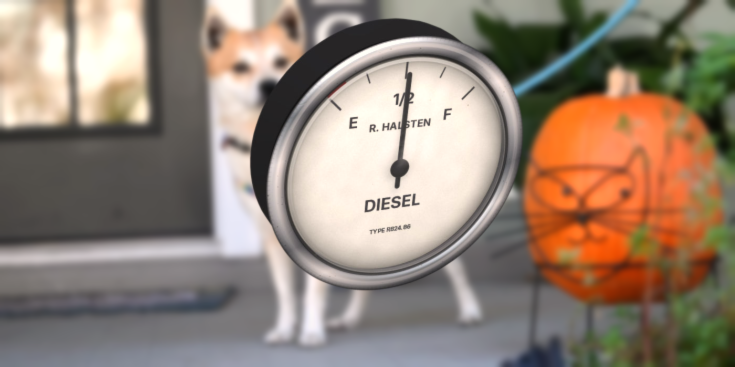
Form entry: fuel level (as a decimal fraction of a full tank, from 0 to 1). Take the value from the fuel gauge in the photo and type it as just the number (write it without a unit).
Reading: 0.5
